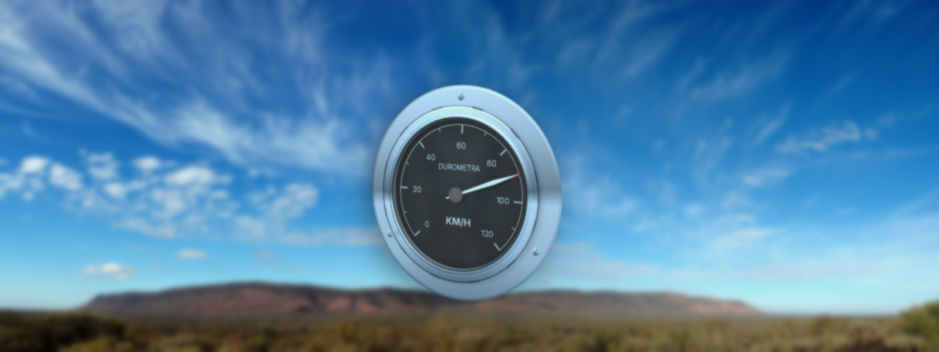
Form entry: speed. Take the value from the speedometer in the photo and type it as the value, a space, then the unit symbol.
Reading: 90 km/h
